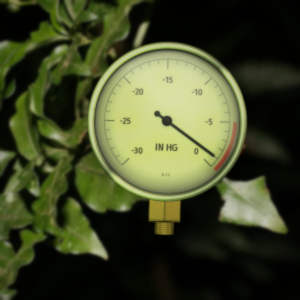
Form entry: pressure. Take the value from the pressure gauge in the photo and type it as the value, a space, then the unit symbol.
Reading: -1 inHg
